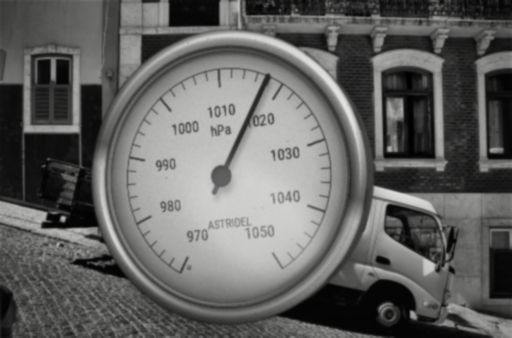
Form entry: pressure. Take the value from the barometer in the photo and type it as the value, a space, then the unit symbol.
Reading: 1018 hPa
